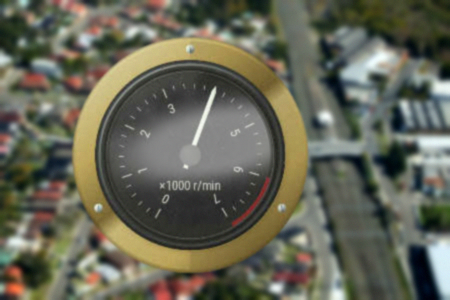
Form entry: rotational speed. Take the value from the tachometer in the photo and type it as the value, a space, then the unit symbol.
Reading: 4000 rpm
